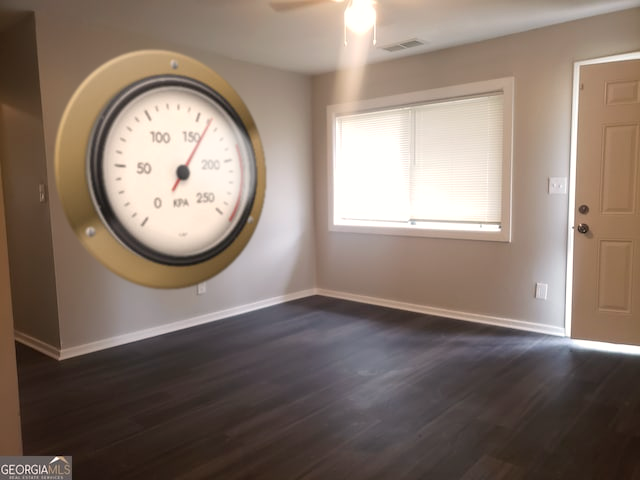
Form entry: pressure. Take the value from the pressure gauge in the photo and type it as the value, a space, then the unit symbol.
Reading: 160 kPa
